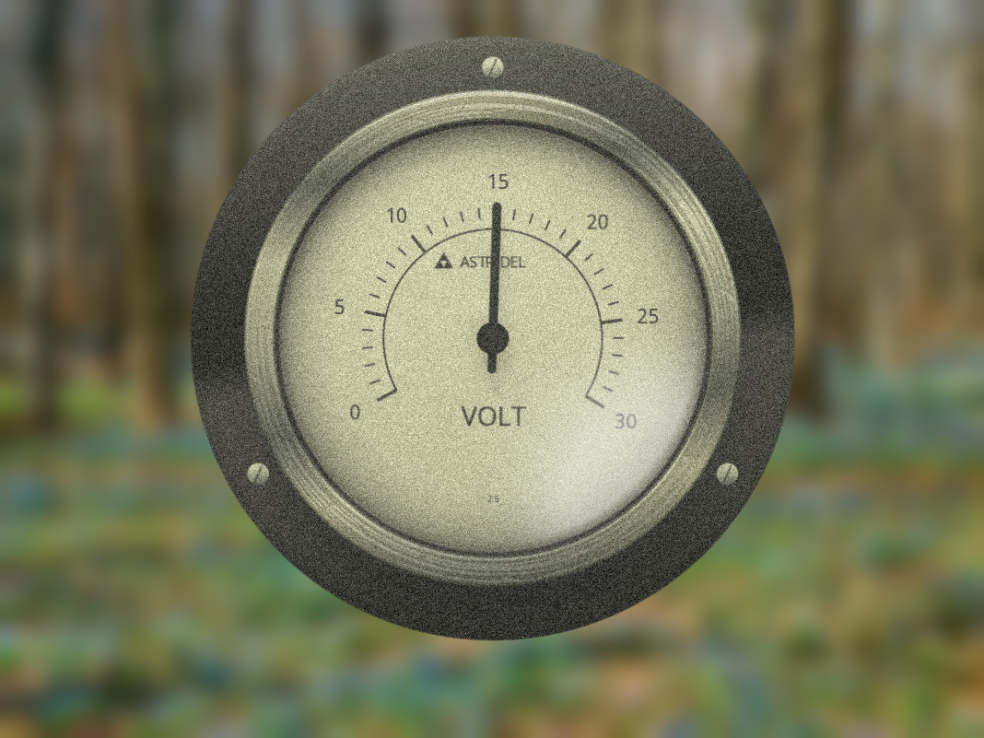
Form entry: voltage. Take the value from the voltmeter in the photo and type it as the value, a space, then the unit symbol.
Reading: 15 V
